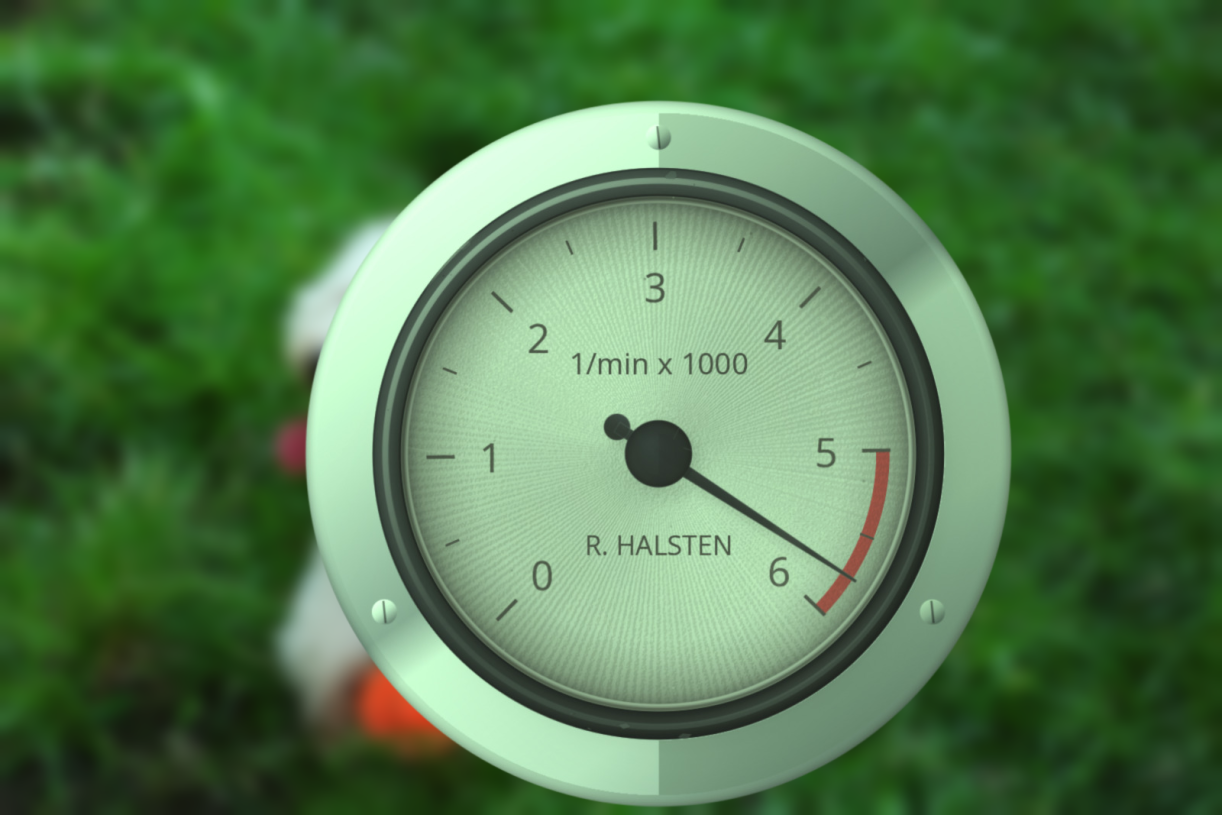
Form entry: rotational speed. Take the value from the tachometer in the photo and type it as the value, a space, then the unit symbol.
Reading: 5750 rpm
